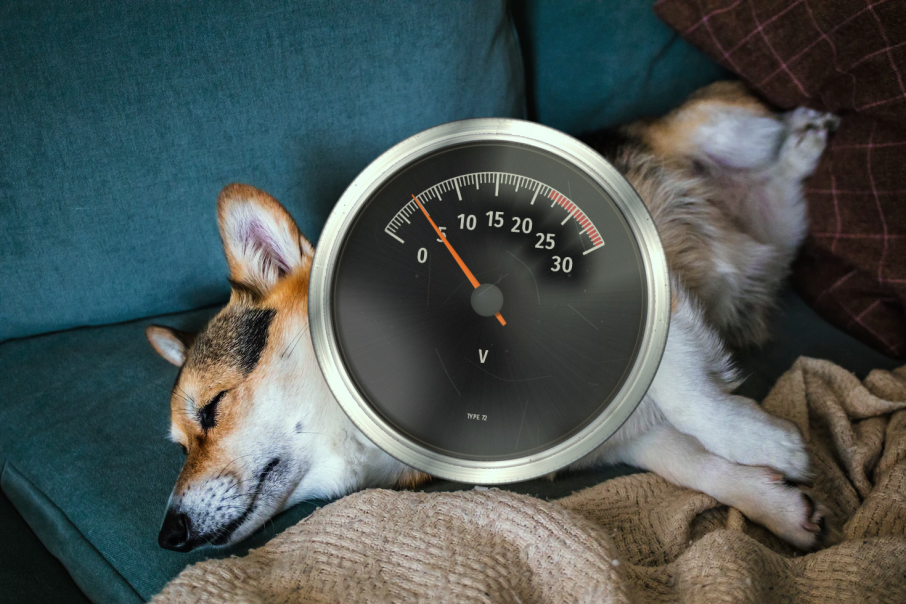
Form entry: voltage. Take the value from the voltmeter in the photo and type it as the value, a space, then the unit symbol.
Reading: 5 V
